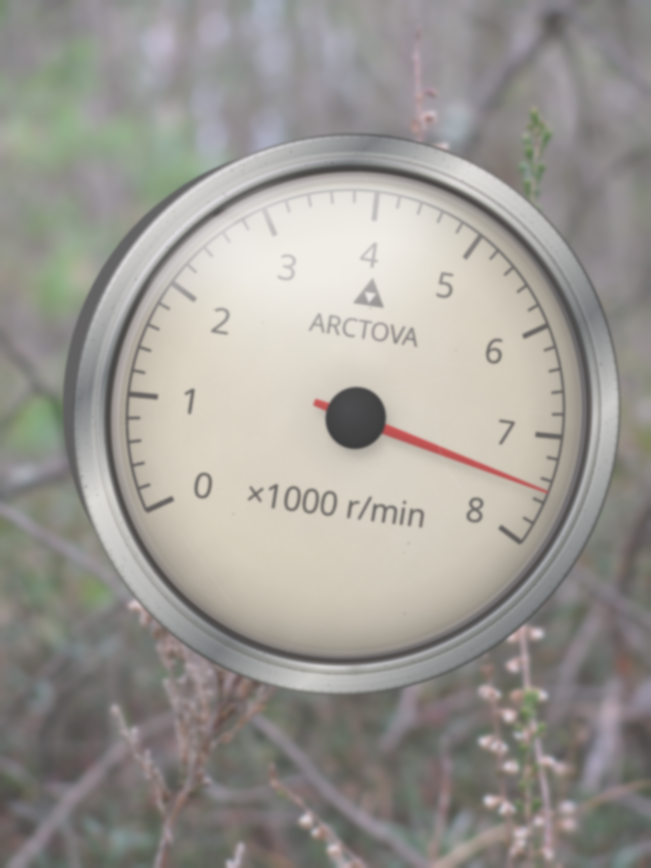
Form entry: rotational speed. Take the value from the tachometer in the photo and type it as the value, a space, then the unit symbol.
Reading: 7500 rpm
